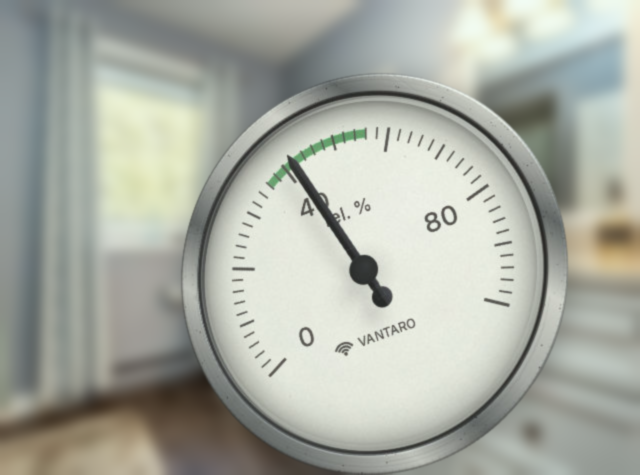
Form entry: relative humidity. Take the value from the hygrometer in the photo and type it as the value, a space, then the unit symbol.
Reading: 42 %
